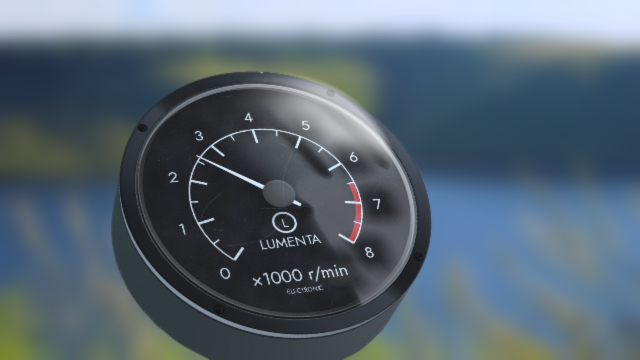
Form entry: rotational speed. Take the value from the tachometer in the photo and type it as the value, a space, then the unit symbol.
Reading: 2500 rpm
